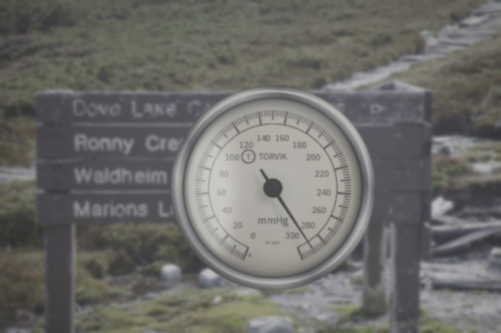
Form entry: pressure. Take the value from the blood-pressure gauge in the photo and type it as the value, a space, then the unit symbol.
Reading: 290 mmHg
